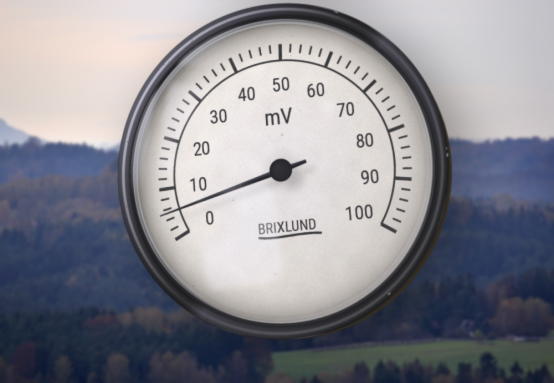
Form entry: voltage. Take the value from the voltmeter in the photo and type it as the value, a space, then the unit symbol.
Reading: 5 mV
